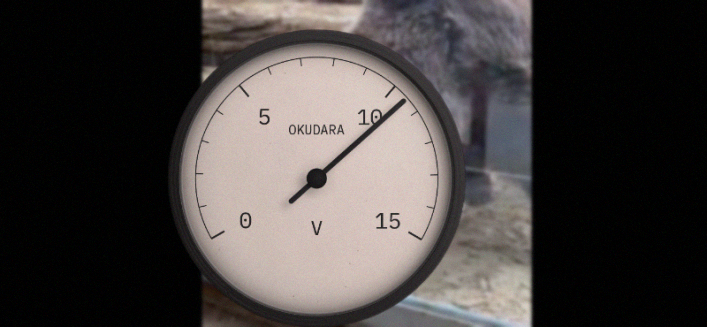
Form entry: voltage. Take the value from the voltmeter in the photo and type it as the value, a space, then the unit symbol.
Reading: 10.5 V
